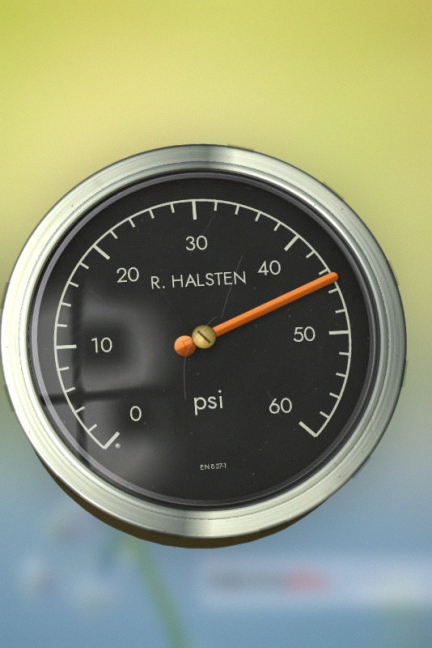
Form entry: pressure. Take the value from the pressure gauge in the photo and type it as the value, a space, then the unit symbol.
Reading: 45 psi
